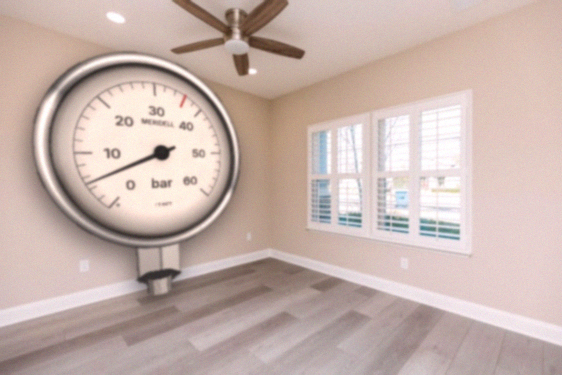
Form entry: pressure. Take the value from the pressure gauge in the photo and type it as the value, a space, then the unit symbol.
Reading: 5 bar
